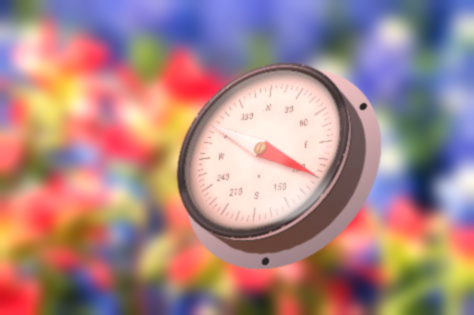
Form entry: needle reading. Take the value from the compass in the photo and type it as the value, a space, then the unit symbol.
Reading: 120 °
